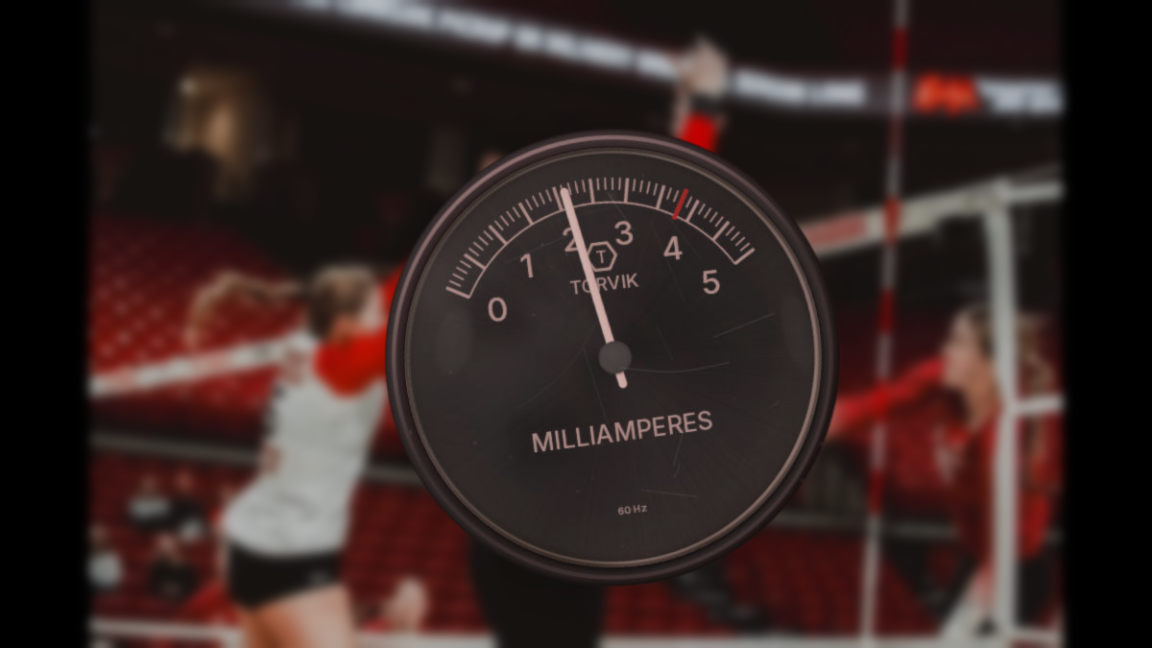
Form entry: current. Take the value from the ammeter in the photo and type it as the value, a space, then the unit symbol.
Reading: 2.1 mA
